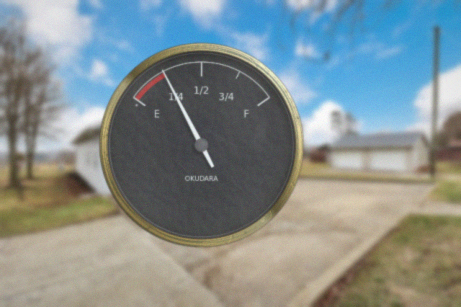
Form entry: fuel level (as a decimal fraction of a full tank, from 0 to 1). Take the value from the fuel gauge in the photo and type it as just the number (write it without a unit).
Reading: 0.25
